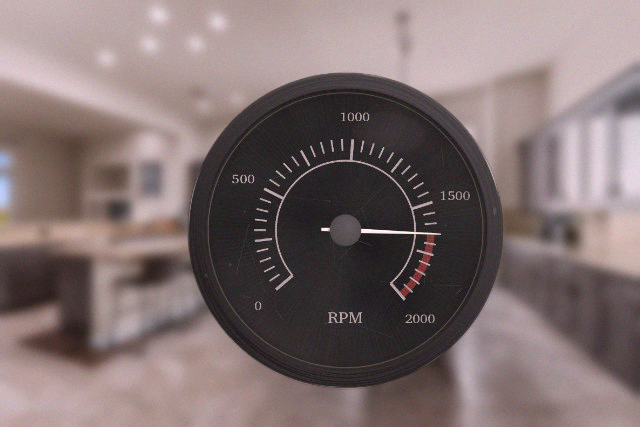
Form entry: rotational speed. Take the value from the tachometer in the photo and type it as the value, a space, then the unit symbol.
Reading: 1650 rpm
